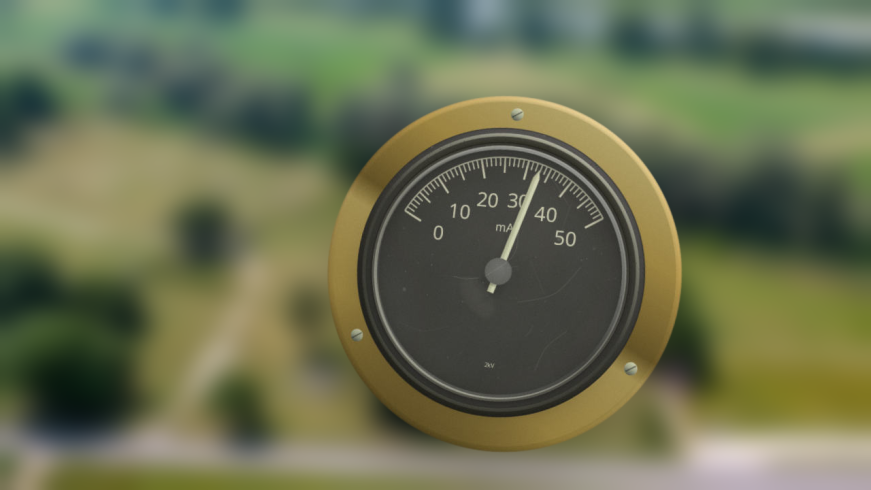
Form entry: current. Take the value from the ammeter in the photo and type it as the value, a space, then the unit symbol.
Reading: 33 mA
